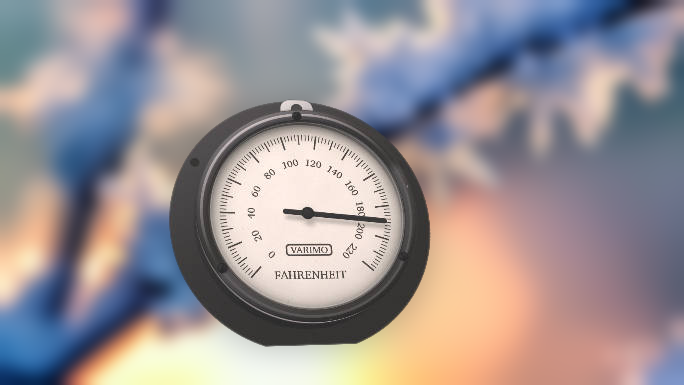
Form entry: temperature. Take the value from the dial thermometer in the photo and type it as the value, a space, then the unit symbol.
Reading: 190 °F
